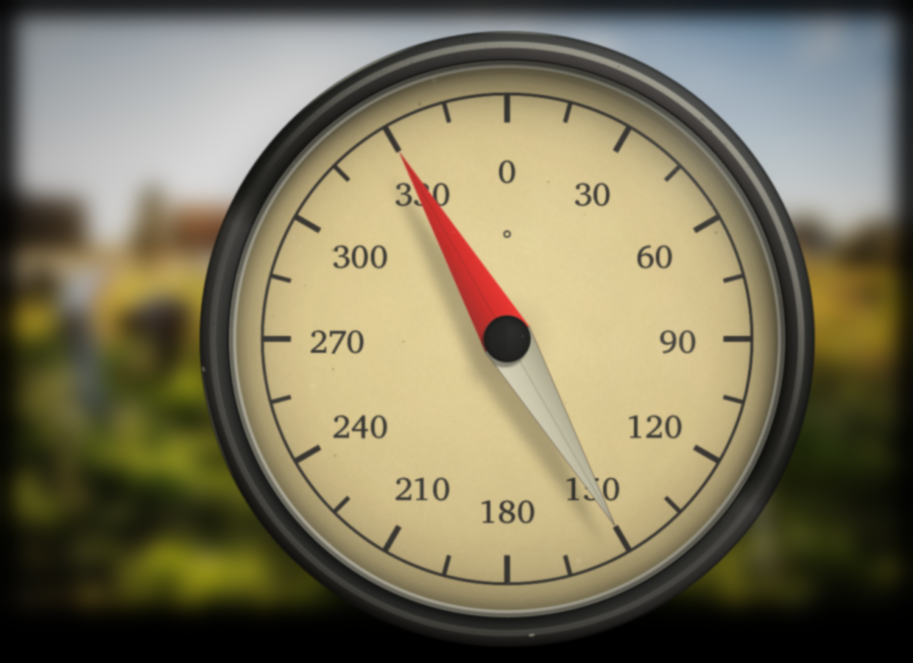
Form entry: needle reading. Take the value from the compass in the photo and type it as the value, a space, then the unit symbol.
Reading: 330 °
